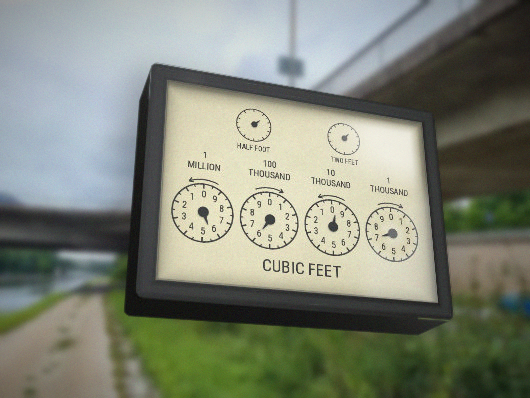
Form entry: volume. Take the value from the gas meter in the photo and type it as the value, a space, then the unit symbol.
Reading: 559700 ft³
